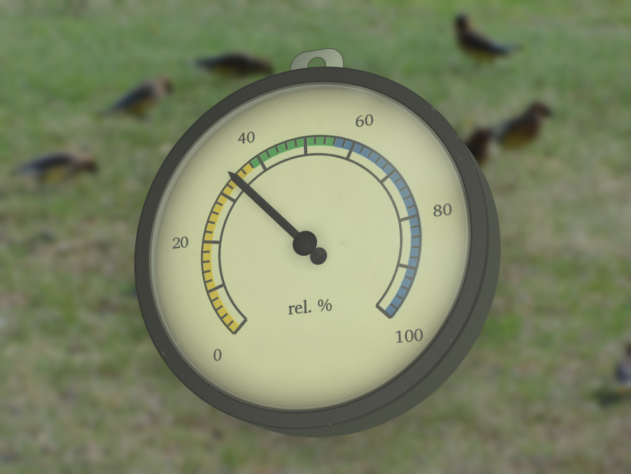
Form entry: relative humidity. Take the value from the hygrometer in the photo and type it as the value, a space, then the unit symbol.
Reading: 34 %
